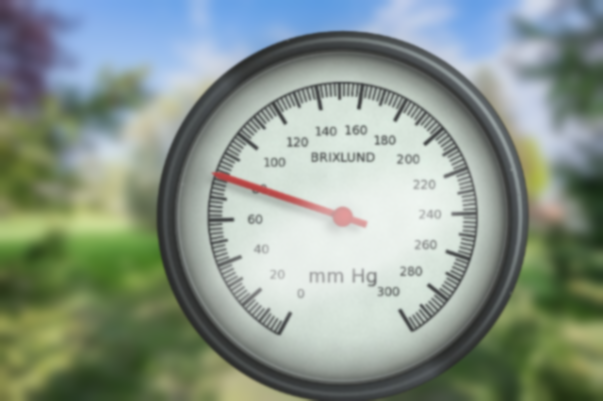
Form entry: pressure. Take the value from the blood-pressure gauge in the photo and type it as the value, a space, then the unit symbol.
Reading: 80 mmHg
